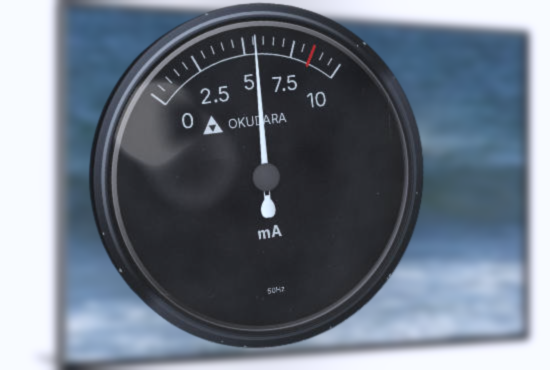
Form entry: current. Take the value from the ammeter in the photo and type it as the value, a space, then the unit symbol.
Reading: 5.5 mA
